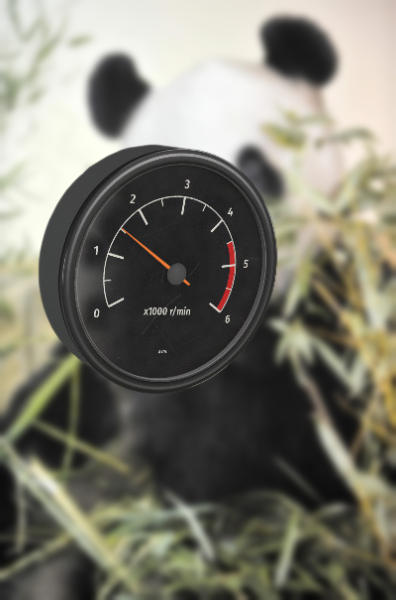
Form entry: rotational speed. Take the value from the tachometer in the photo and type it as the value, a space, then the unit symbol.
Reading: 1500 rpm
